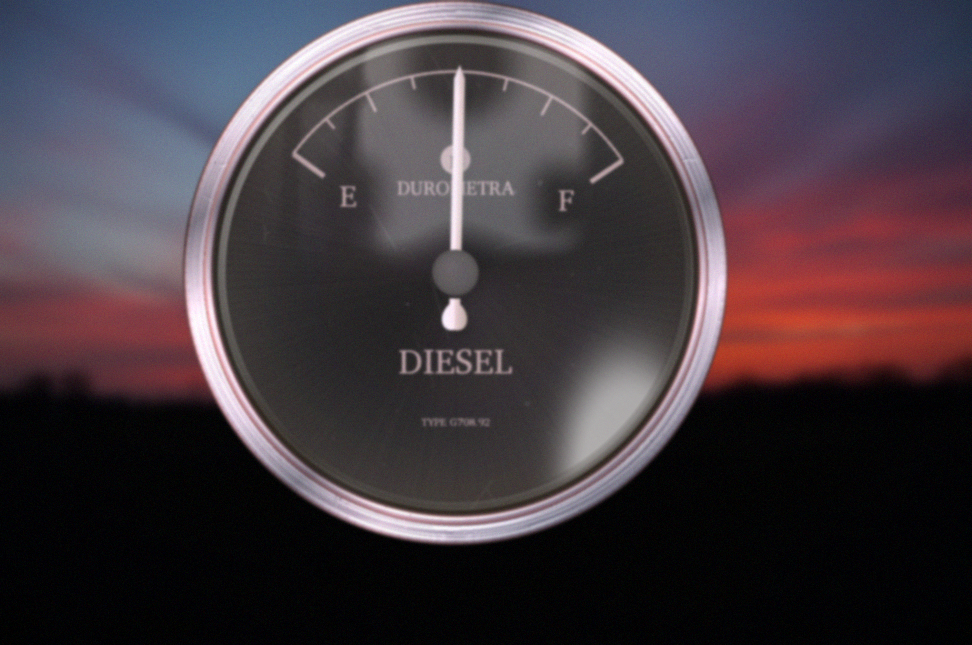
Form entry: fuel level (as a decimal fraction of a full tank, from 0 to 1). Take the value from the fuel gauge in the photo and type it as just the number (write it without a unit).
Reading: 0.5
